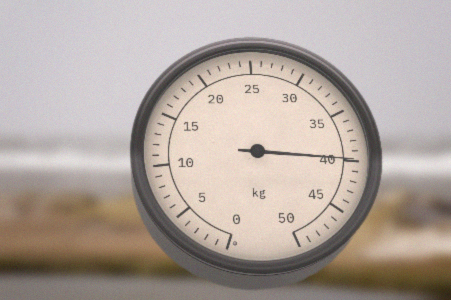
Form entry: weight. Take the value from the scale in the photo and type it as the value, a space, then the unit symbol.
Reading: 40 kg
